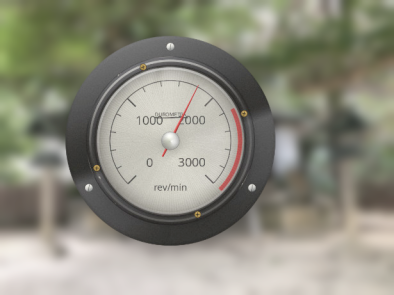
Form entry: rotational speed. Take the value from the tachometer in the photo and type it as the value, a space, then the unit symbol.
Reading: 1800 rpm
